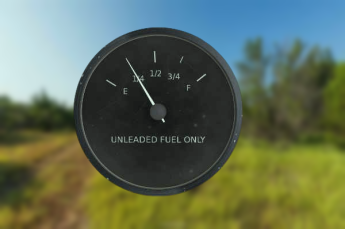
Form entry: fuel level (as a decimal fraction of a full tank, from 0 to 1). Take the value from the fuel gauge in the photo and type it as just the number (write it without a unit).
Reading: 0.25
